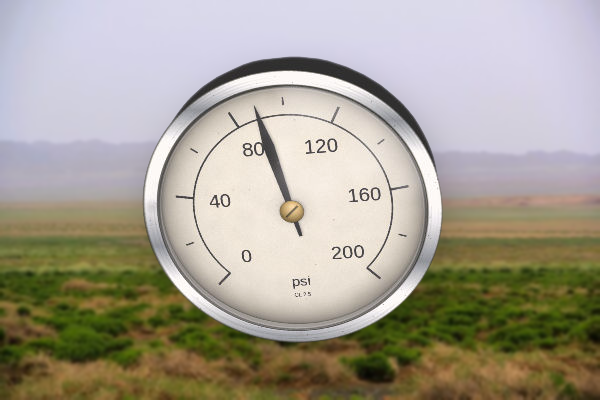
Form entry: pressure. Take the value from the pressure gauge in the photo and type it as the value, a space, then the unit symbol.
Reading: 90 psi
